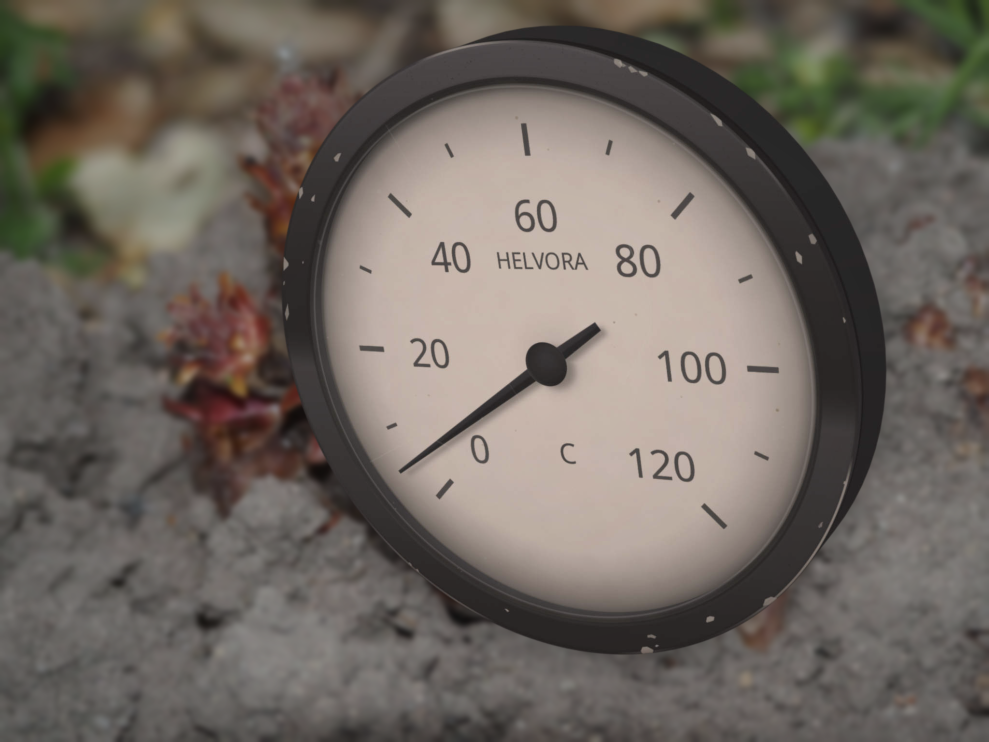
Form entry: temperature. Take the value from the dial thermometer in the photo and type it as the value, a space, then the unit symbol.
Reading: 5 °C
